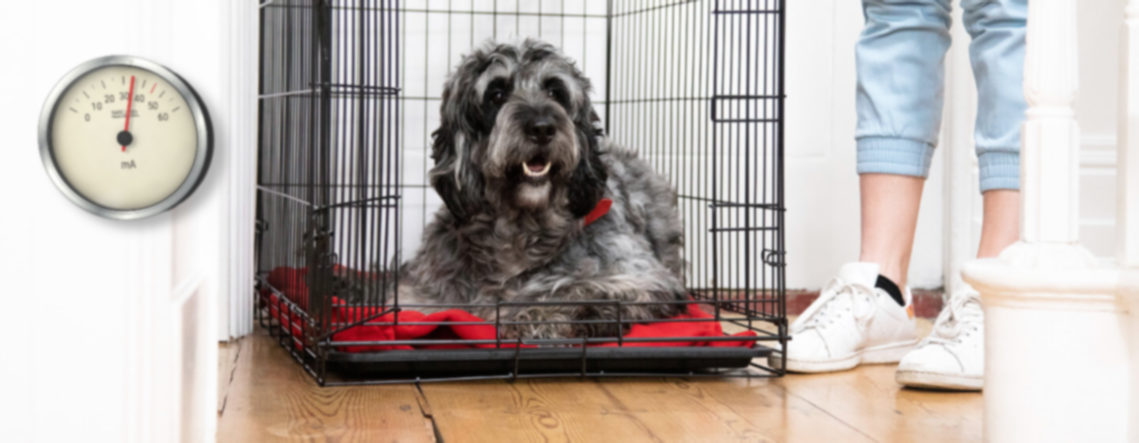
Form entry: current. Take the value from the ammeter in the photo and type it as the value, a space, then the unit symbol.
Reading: 35 mA
